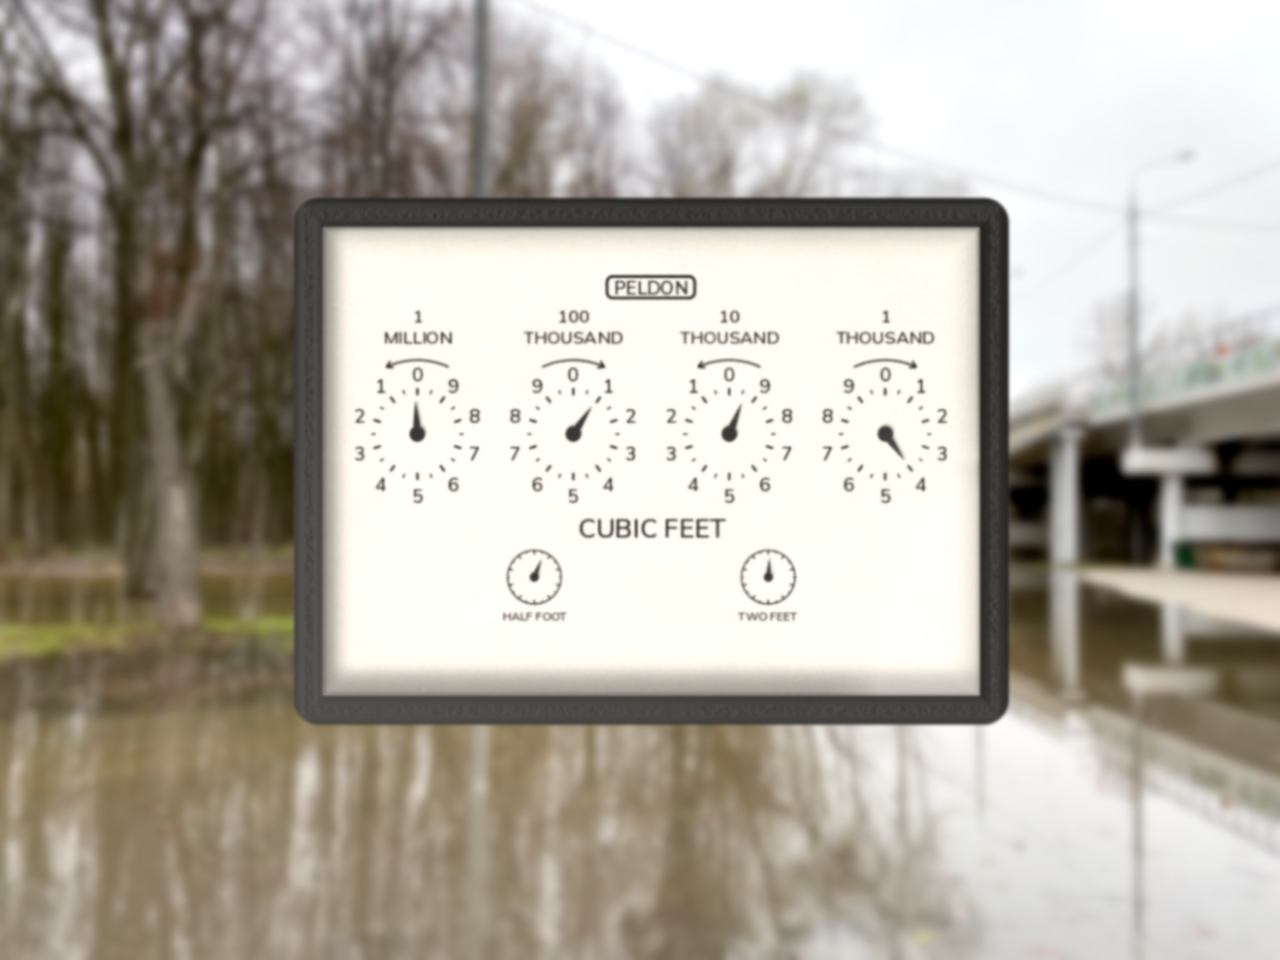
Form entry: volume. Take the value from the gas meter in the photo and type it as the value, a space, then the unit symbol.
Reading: 9400 ft³
